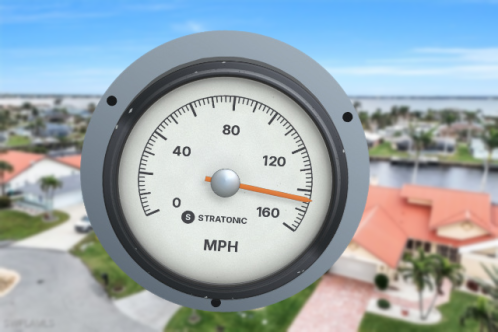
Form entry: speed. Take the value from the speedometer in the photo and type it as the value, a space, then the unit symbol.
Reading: 144 mph
